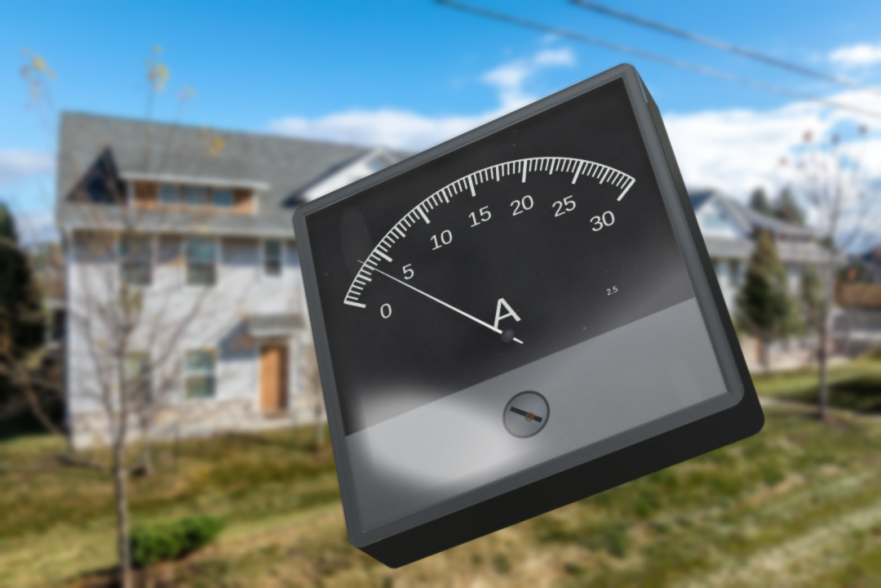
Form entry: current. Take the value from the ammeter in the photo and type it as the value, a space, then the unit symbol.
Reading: 3.5 A
